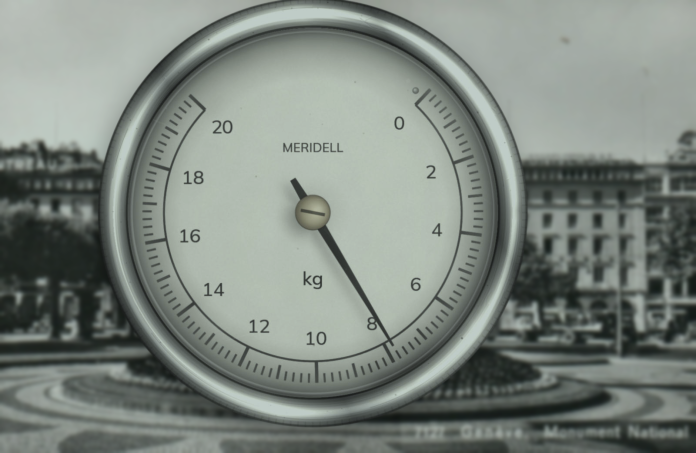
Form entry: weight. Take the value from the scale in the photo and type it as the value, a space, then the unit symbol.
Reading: 7.8 kg
